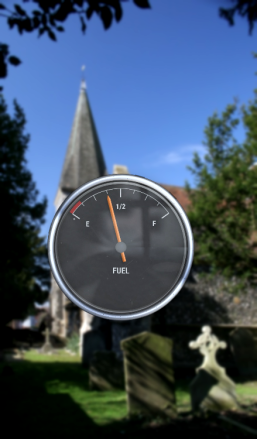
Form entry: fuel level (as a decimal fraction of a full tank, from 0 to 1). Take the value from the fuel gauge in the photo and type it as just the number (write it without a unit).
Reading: 0.375
